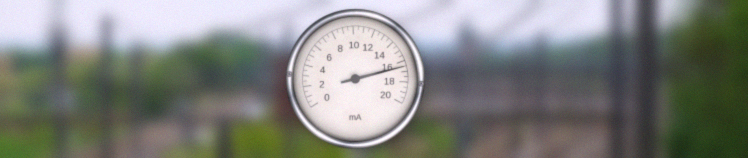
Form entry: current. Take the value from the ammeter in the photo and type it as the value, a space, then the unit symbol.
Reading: 16.5 mA
